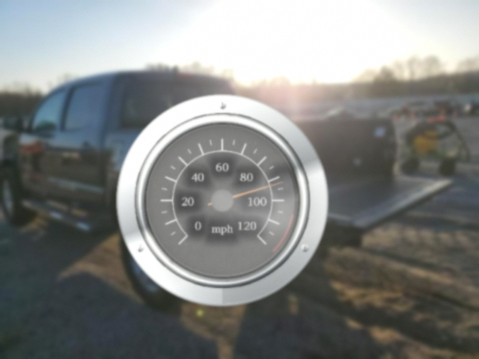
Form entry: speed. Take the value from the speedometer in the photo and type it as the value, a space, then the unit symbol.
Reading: 92.5 mph
